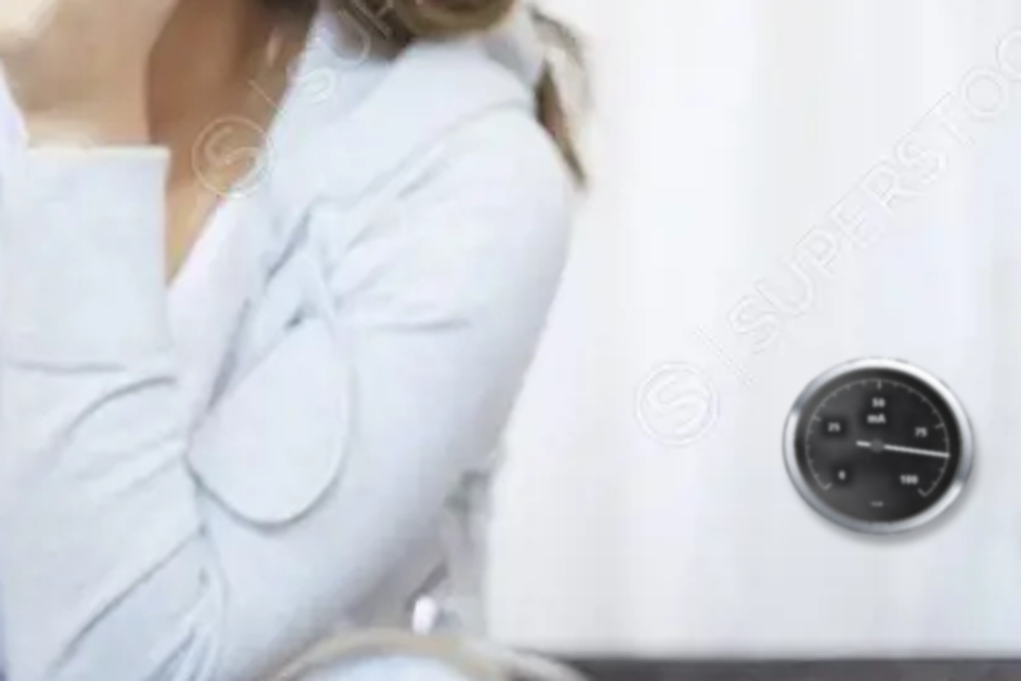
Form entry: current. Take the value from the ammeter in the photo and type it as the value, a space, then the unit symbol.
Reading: 85 mA
